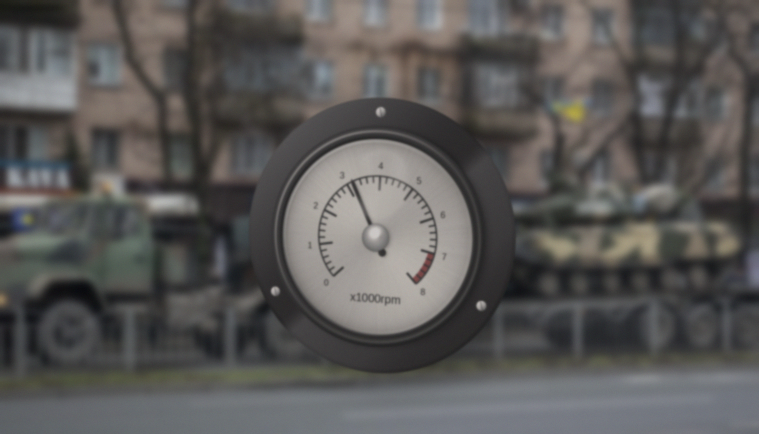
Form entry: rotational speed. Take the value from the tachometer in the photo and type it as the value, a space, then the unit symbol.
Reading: 3200 rpm
